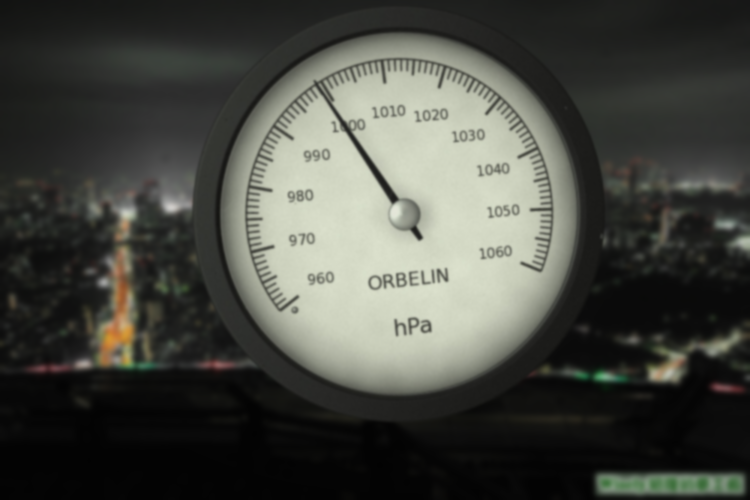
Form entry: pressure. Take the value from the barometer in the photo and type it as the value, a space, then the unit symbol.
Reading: 999 hPa
